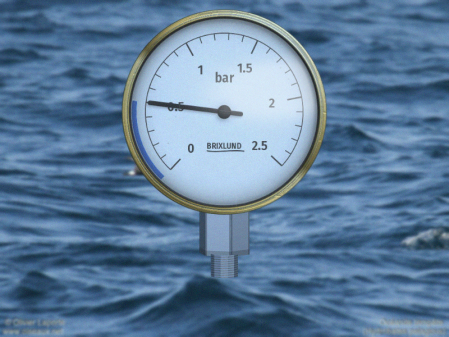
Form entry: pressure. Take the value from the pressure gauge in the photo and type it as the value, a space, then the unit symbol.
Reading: 0.5 bar
